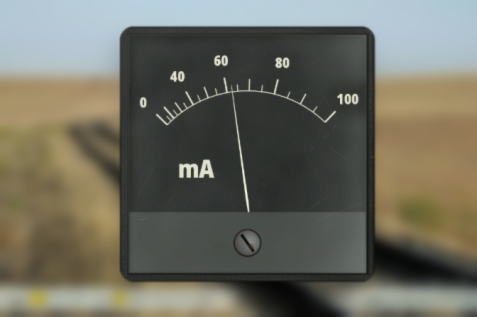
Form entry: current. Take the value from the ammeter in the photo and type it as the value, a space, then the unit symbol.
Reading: 62.5 mA
